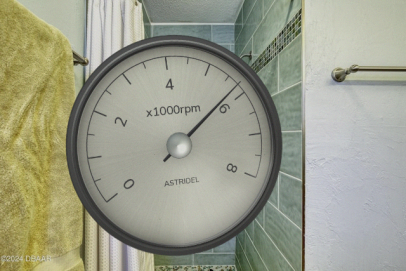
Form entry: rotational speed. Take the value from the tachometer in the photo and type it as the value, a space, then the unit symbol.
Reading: 5750 rpm
